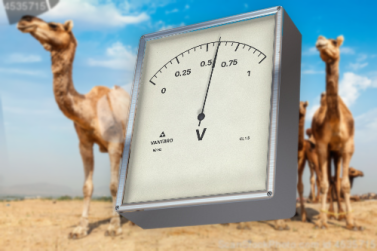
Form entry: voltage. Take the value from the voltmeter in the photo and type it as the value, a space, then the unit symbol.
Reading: 0.6 V
